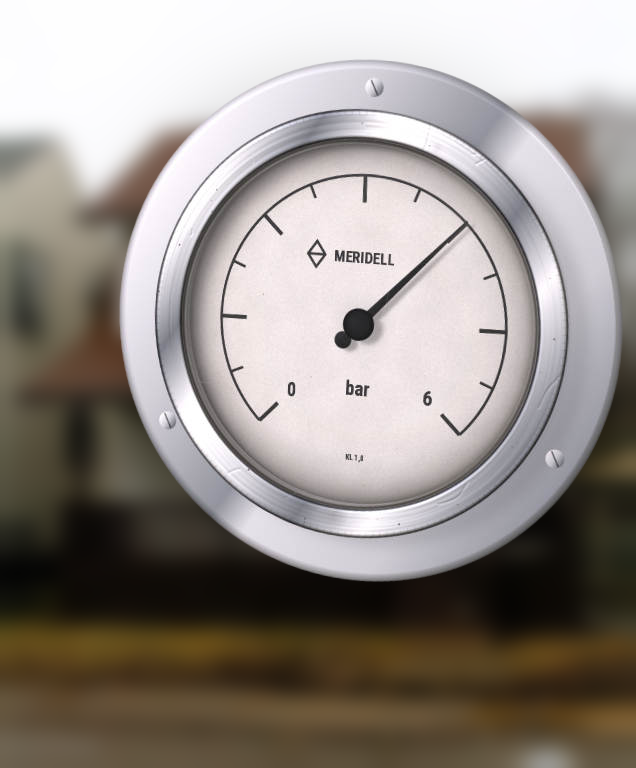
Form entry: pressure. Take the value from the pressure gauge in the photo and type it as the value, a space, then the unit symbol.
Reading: 4 bar
